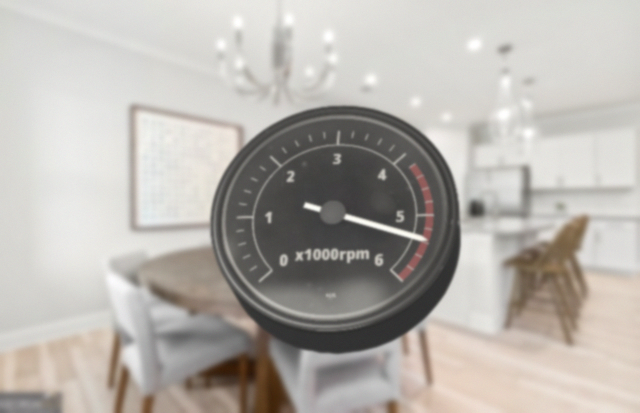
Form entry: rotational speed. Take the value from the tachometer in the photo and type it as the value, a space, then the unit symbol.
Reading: 5400 rpm
